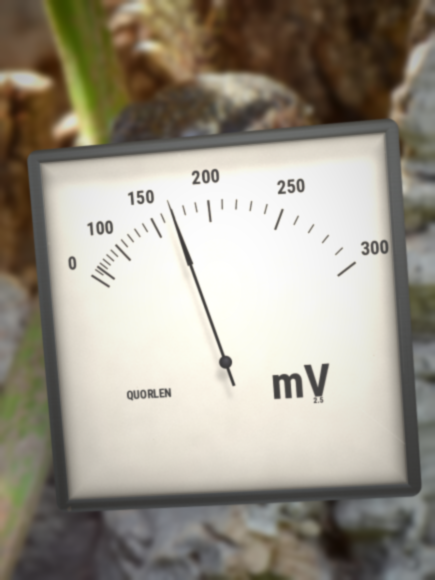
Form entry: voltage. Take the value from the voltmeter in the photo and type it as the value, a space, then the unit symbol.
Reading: 170 mV
